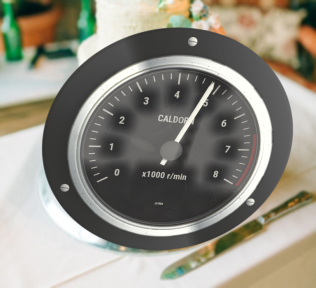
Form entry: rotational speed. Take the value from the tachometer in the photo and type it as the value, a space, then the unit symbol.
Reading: 4800 rpm
